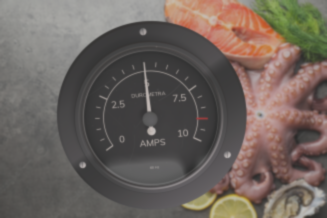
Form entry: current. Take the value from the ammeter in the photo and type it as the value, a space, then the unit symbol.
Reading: 5 A
